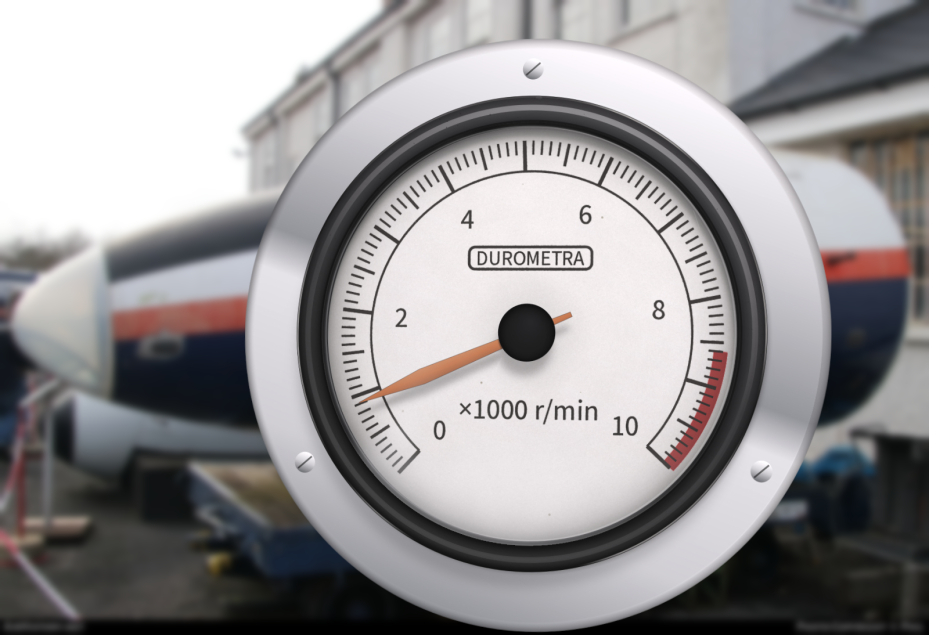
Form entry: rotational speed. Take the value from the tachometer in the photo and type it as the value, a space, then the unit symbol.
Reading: 900 rpm
